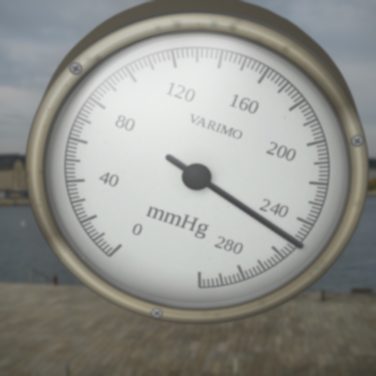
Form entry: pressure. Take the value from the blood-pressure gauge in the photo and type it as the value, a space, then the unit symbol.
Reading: 250 mmHg
